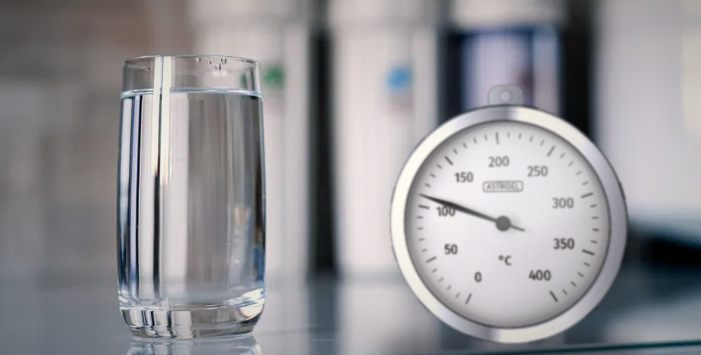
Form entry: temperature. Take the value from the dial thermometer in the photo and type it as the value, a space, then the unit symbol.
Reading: 110 °C
